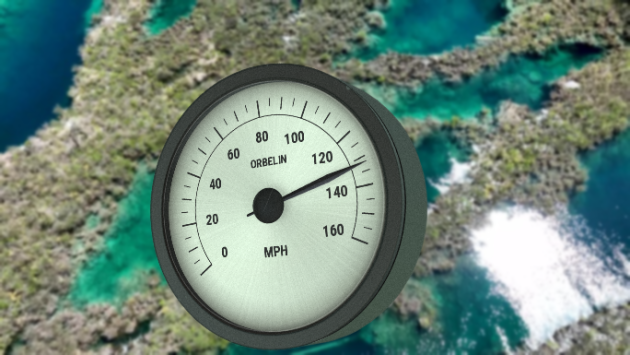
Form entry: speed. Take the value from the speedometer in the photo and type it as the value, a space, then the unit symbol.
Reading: 132.5 mph
